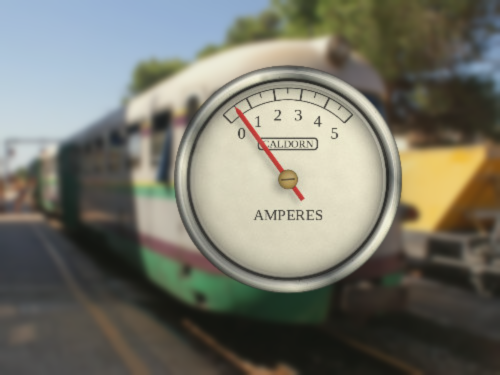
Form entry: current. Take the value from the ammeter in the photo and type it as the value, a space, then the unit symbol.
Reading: 0.5 A
